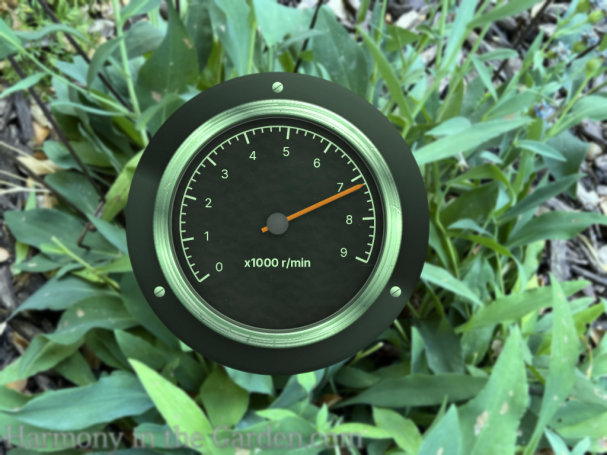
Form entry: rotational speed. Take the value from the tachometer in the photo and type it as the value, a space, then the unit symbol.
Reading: 7200 rpm
